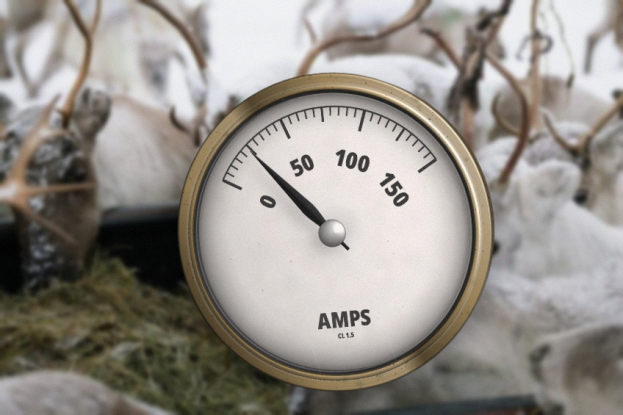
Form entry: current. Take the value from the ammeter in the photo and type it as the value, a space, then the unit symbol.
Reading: 25 A
